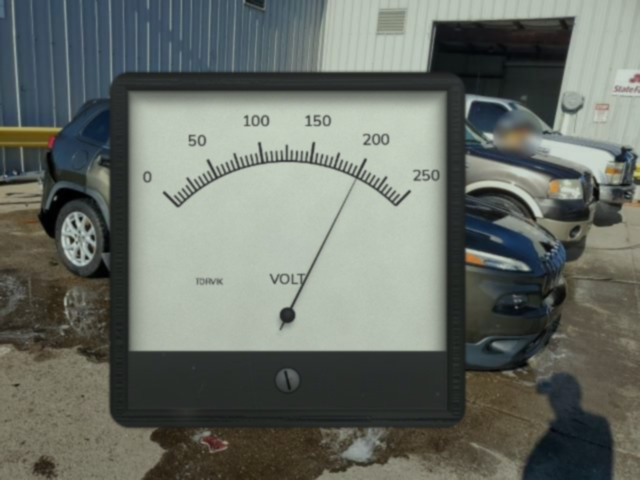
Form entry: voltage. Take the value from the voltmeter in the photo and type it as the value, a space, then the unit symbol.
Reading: 200 V
